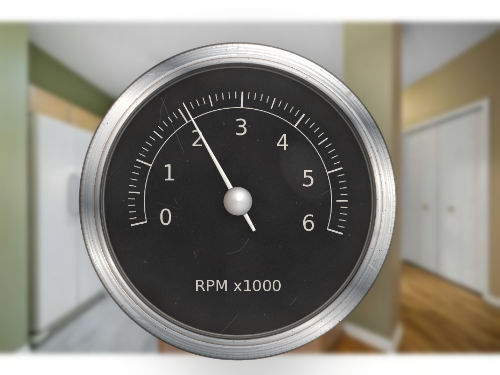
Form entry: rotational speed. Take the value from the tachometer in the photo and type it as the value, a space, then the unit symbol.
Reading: 2100 rpm
